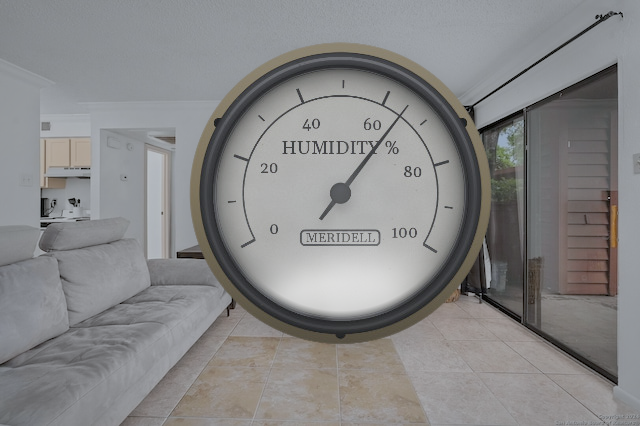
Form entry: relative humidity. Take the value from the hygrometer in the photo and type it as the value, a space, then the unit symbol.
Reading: 65 %
